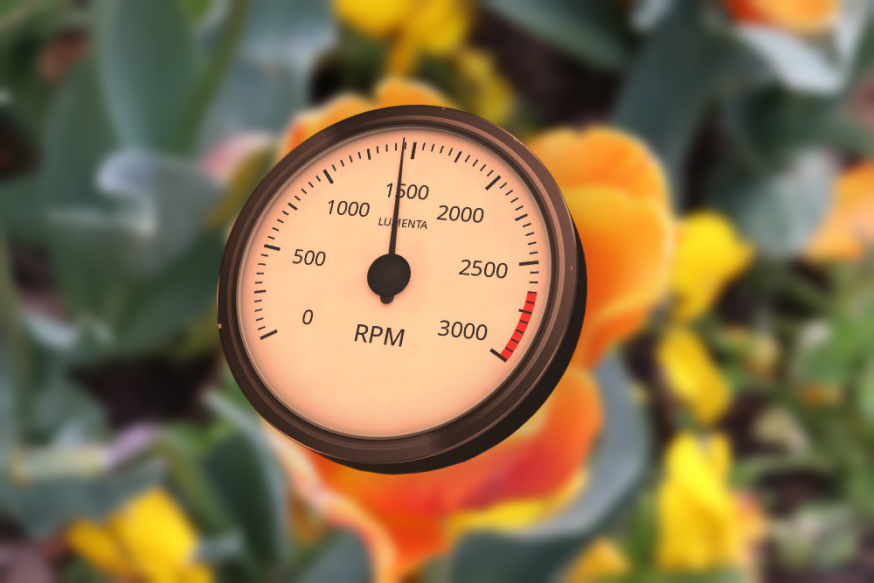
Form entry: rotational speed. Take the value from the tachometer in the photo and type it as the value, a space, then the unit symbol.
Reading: 1450 rpm
